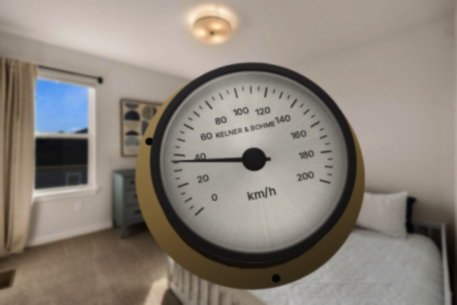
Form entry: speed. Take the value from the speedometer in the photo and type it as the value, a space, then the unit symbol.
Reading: 35 km/h
